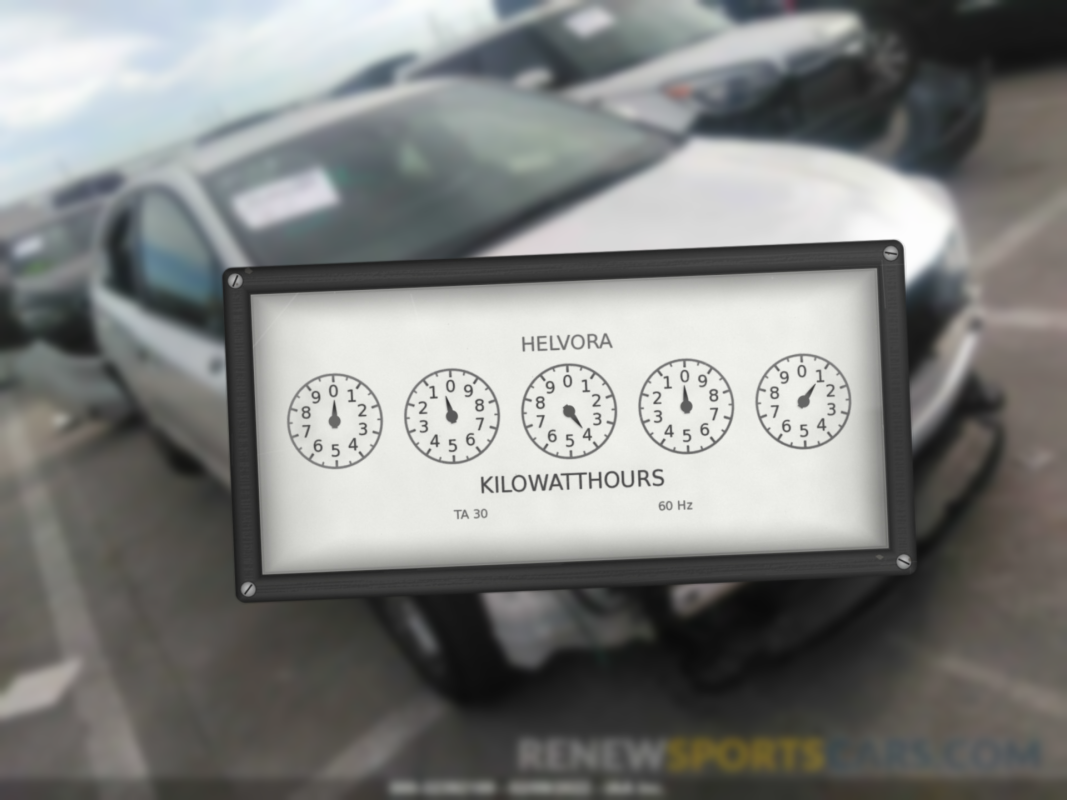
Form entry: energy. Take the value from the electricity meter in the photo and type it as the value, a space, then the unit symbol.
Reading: 401 kWh
